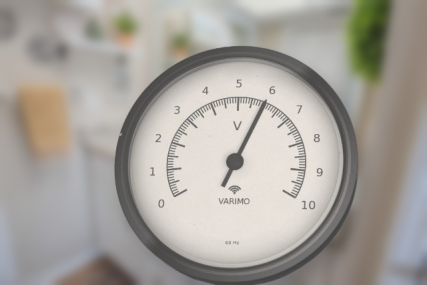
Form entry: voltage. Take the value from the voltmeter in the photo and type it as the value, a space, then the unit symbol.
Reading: 6 V
